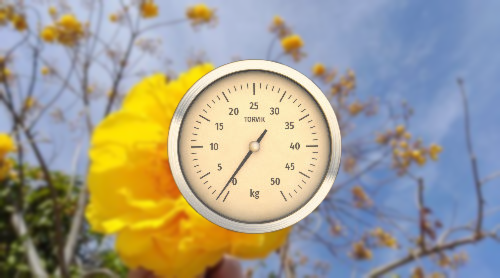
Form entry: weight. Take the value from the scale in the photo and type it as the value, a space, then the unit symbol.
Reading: 1 kg
